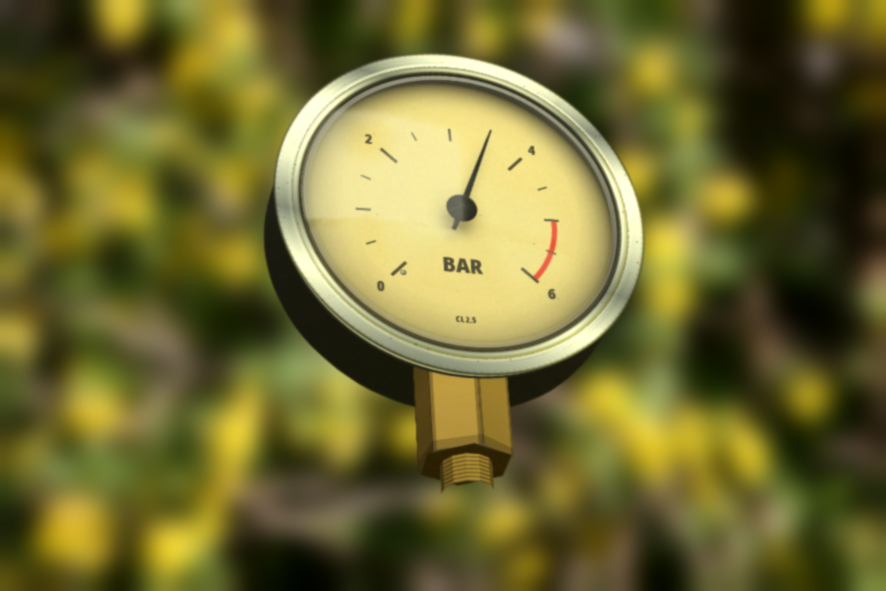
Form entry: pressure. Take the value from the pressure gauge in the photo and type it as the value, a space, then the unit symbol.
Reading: 3.5 bar
